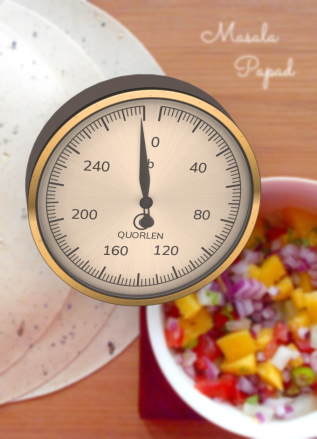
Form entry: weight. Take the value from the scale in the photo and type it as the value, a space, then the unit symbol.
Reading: 278 lb
